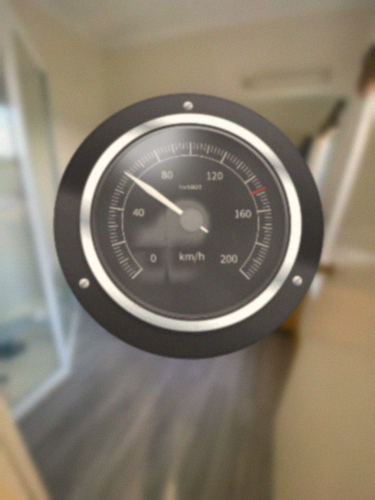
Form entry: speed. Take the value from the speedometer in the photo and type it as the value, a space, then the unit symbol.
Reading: 60 km/h
